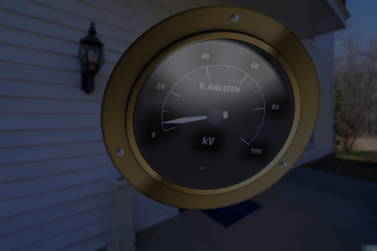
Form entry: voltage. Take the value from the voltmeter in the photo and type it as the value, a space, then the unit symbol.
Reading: 5 kV
